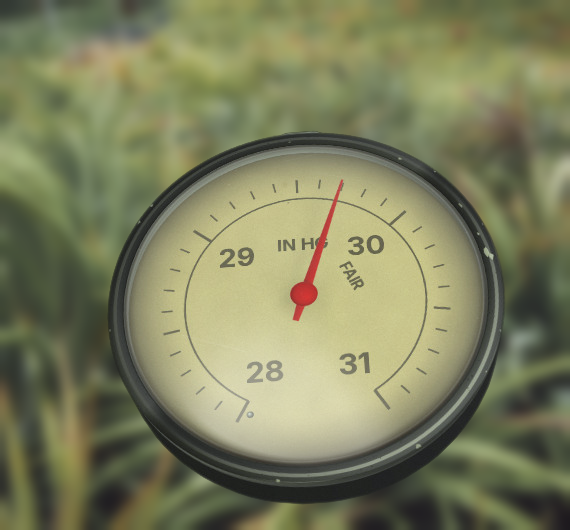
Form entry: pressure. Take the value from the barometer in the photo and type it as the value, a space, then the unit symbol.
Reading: 29.7 inHg
